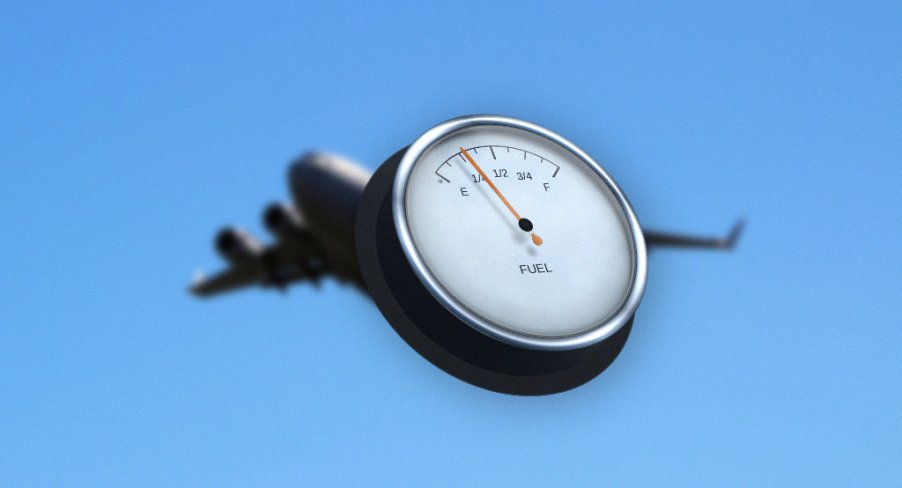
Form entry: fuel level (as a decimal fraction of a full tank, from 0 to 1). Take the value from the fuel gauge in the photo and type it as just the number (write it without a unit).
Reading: 0.25
